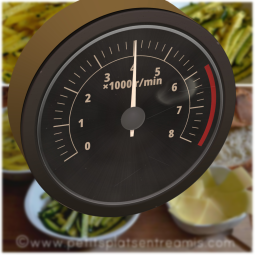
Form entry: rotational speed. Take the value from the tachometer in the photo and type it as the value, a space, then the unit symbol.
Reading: 4000 rpm
